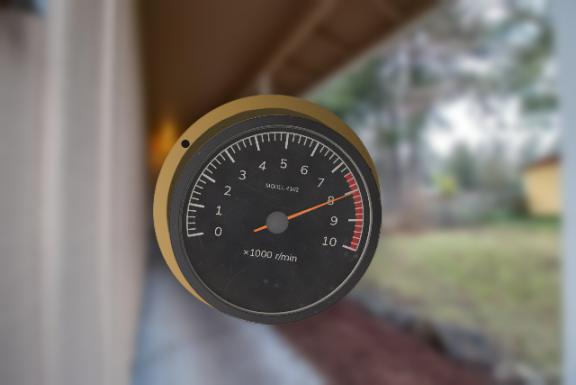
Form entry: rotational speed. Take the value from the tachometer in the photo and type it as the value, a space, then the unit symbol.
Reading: 8000 rpm
